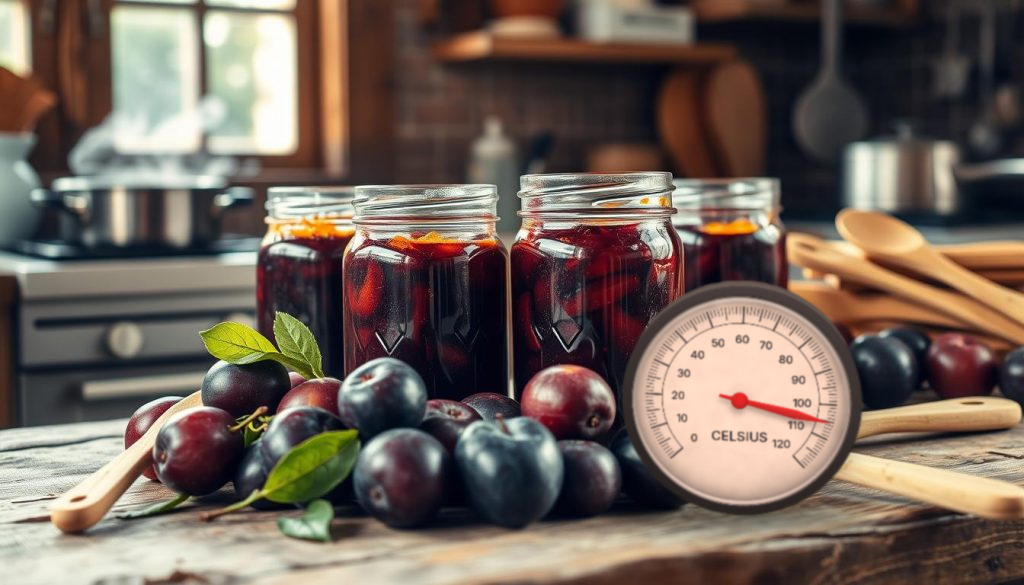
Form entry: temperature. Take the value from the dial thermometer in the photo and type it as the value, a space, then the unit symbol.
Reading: 105 °C
